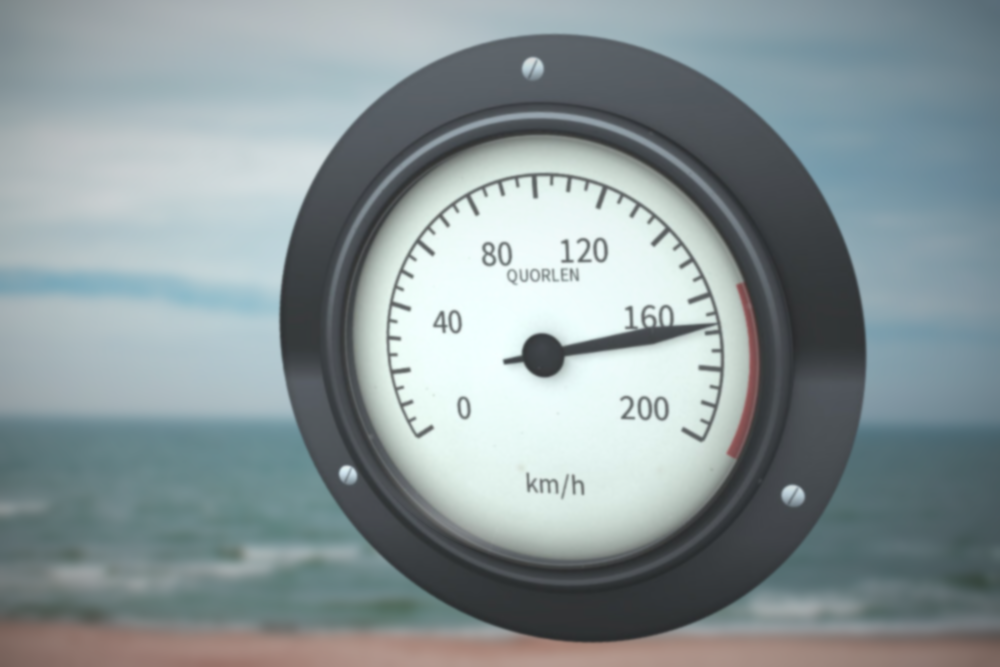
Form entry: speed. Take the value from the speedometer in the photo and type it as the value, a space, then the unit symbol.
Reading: 167.5 km/h
